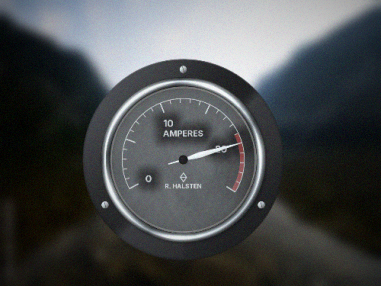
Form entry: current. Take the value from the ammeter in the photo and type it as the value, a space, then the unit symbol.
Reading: 20 A
